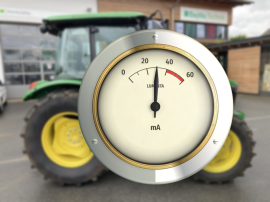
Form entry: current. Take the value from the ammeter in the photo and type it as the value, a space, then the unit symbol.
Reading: 30 mA
